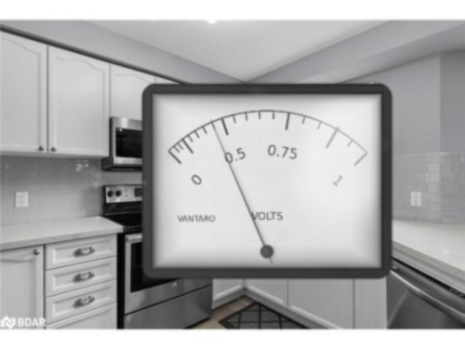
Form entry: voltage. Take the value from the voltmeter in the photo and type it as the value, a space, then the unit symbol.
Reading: 0.45 V
